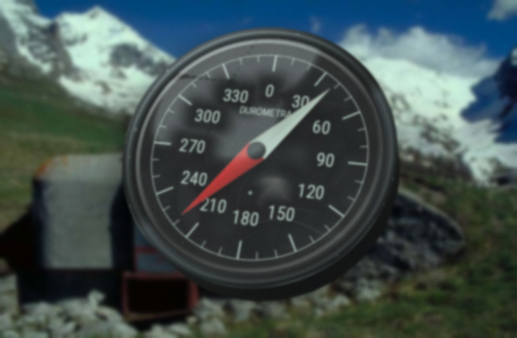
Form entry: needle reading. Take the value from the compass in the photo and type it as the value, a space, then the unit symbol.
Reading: 220 °
